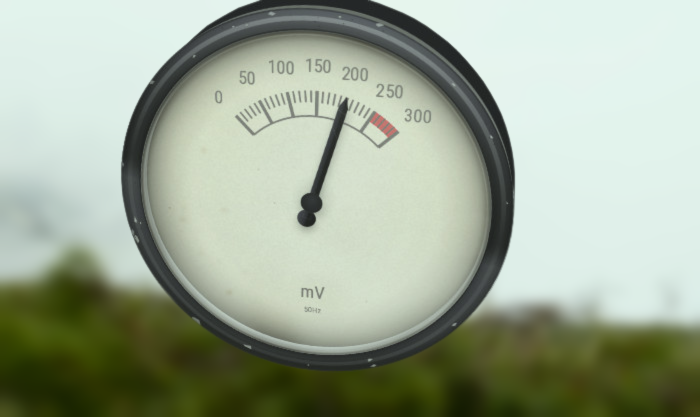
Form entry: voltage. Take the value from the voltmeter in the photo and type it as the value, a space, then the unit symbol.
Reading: 200 mV
